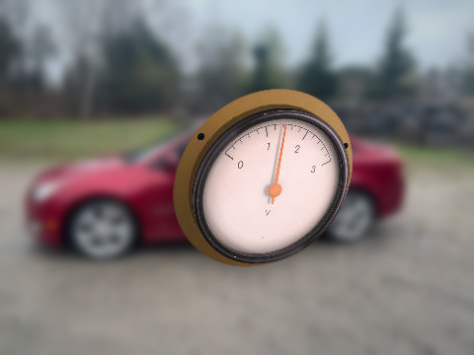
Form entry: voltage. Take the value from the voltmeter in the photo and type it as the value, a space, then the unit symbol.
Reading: 1.4 V
